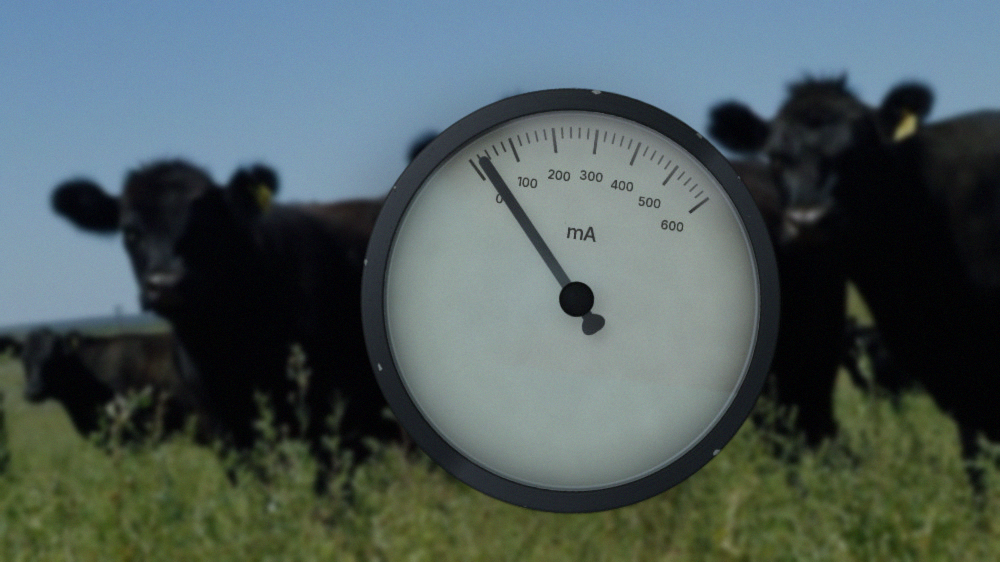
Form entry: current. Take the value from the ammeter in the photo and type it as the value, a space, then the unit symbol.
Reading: 20 mA
